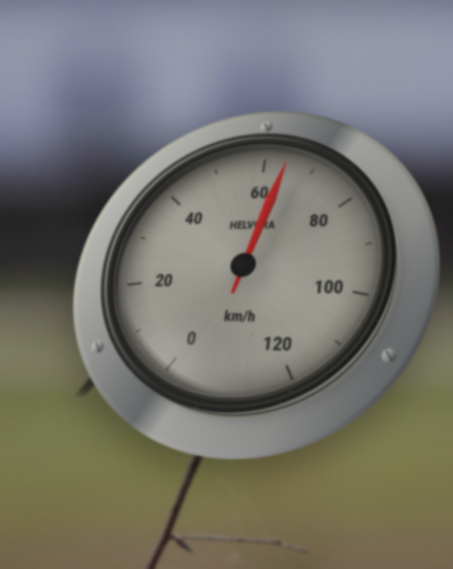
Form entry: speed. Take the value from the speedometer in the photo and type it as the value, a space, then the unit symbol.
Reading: 65 km/h
